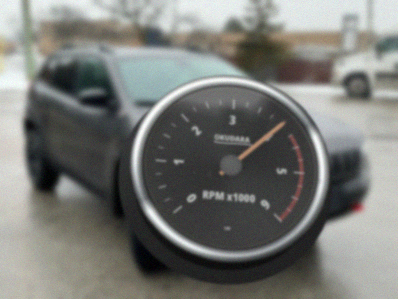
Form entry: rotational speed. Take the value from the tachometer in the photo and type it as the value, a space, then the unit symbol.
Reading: 4000 rpm
